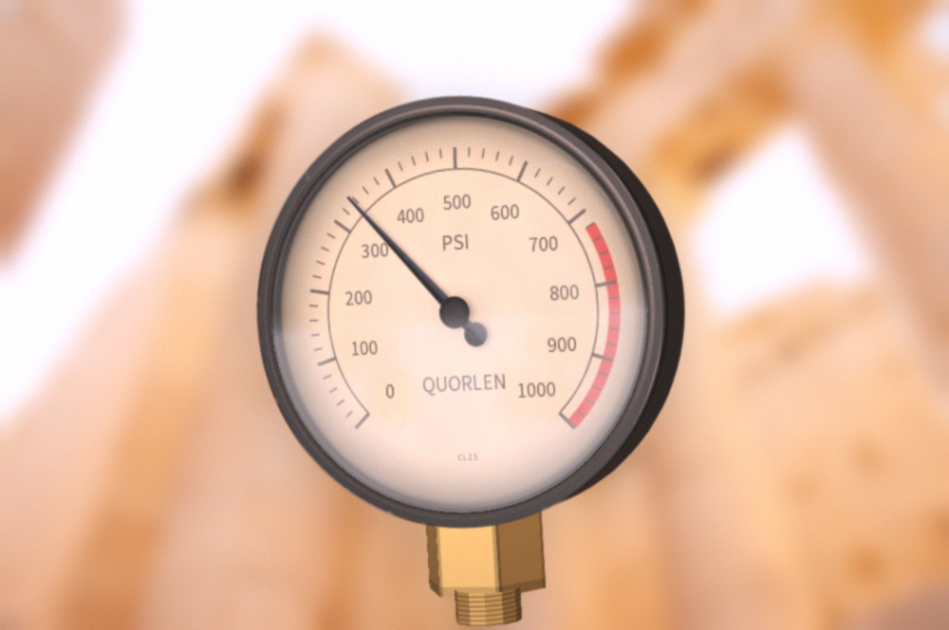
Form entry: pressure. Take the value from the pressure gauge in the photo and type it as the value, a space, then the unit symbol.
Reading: 340 psi
